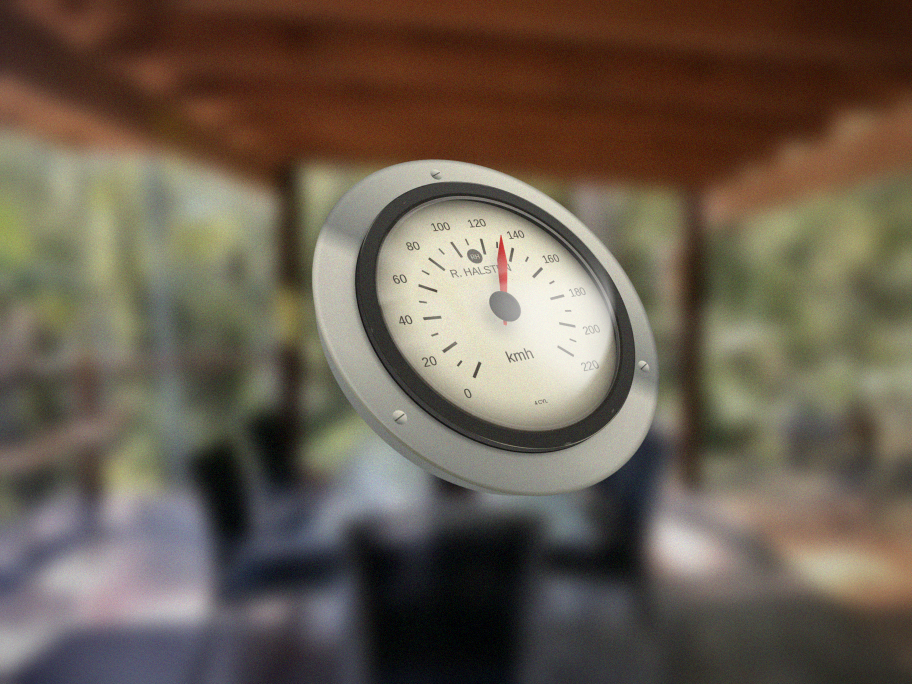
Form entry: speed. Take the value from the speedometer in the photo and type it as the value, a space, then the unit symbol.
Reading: 130 km/h
